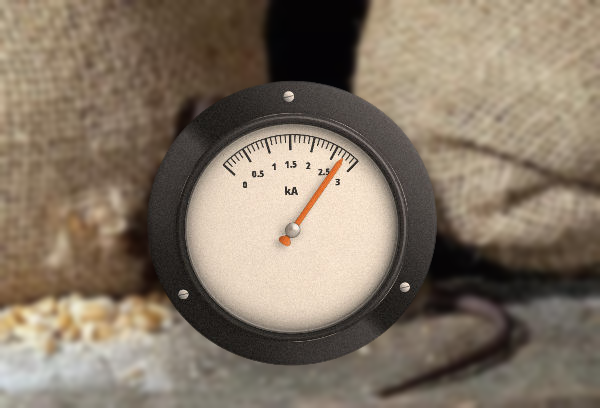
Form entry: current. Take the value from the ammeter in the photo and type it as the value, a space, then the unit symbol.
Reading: 2.7 kA
